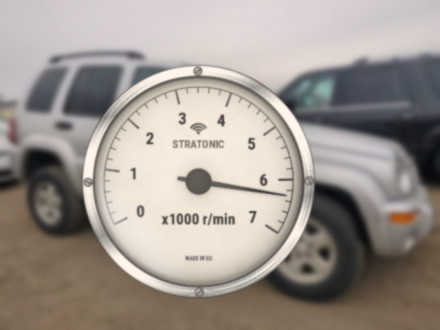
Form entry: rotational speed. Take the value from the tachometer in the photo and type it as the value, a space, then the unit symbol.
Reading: 6300 rpm
